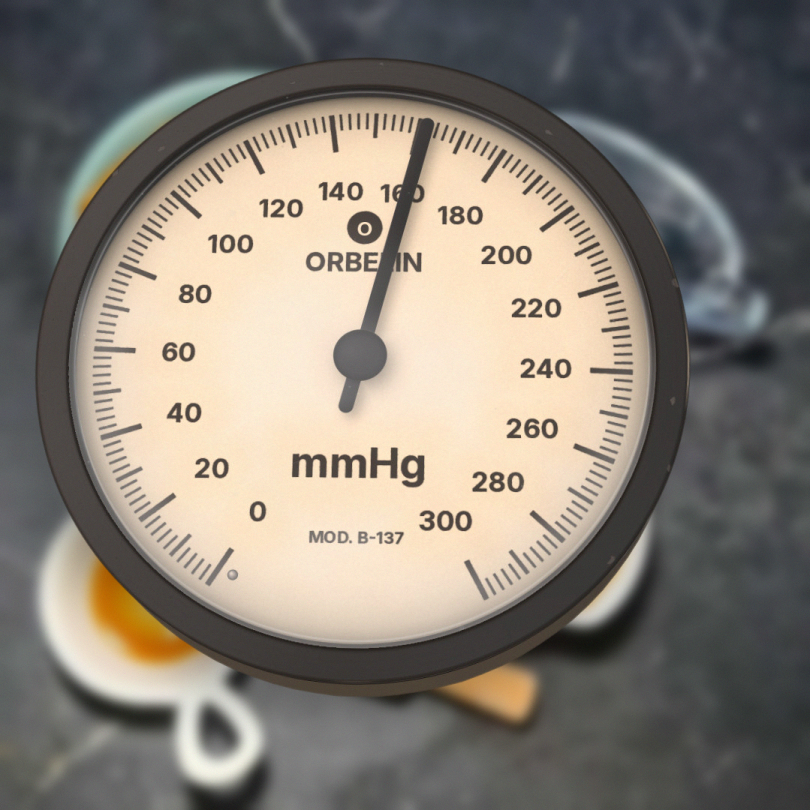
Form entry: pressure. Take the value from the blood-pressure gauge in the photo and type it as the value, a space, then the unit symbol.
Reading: 162 mmHg
